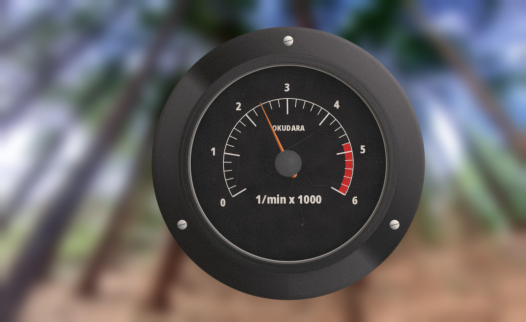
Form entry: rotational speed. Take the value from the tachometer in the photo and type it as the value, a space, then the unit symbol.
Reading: 2400 rpm
